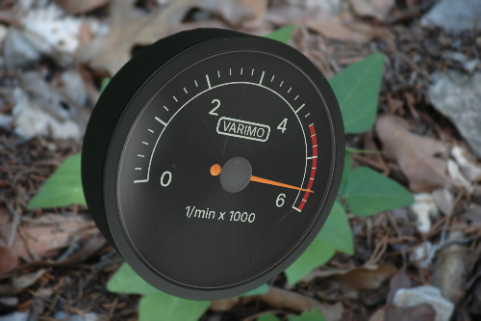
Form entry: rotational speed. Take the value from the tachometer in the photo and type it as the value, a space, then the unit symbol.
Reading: 5600 rpm
